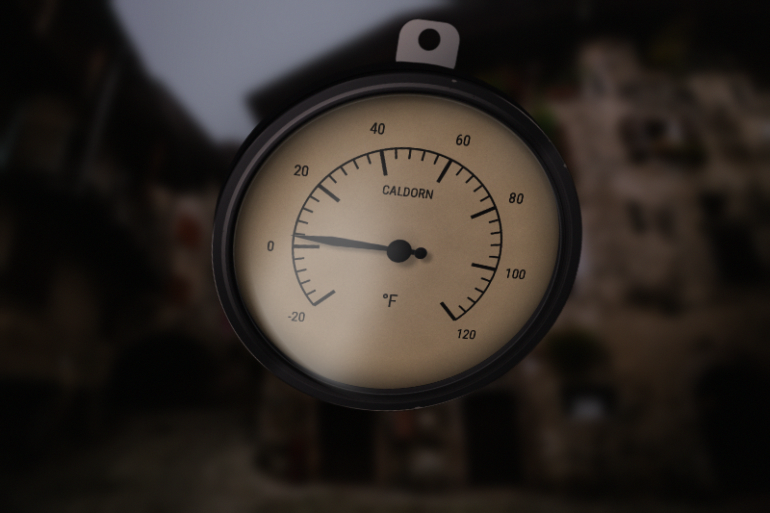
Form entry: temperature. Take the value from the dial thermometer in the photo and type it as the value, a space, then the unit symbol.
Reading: 4 °F
